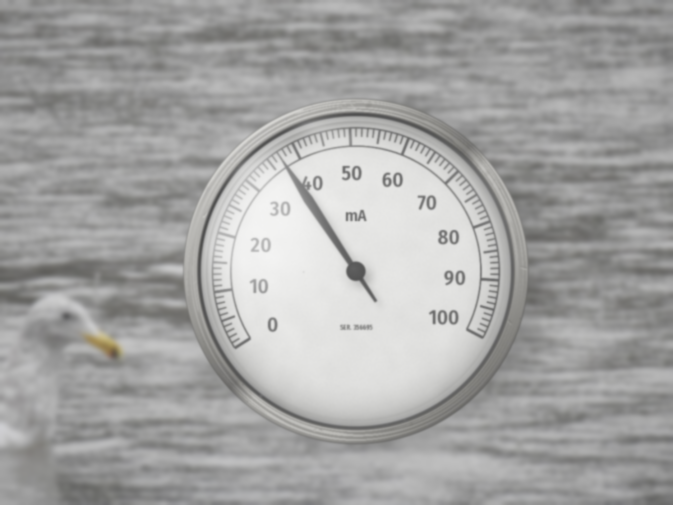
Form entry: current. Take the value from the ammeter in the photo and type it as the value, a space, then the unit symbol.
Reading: 37 mA
